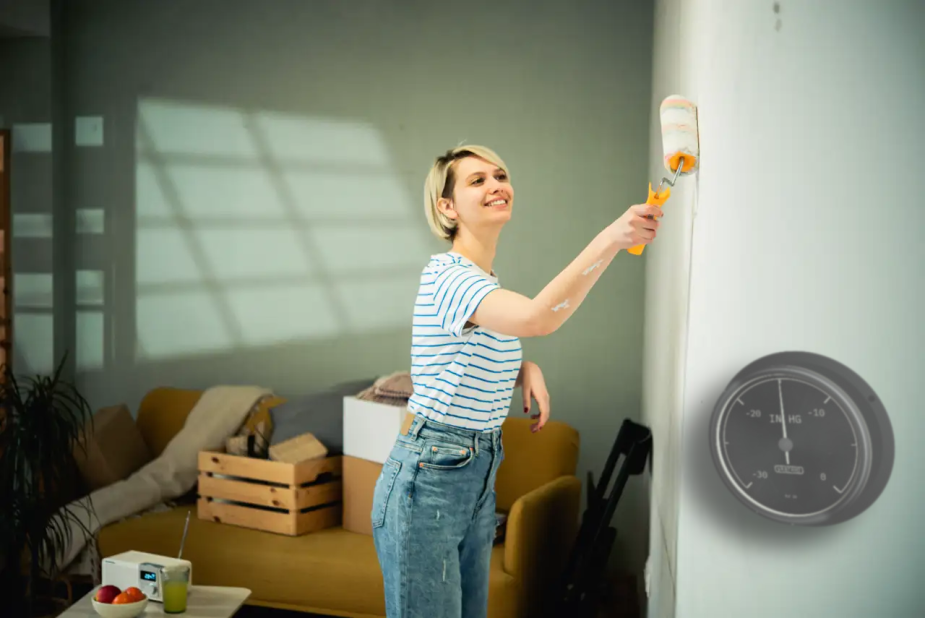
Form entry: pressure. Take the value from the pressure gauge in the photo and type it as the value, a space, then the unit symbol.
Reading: -15 inHg
